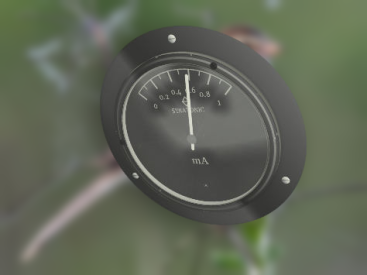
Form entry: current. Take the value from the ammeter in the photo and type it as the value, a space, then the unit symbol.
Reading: 0.6 mA
